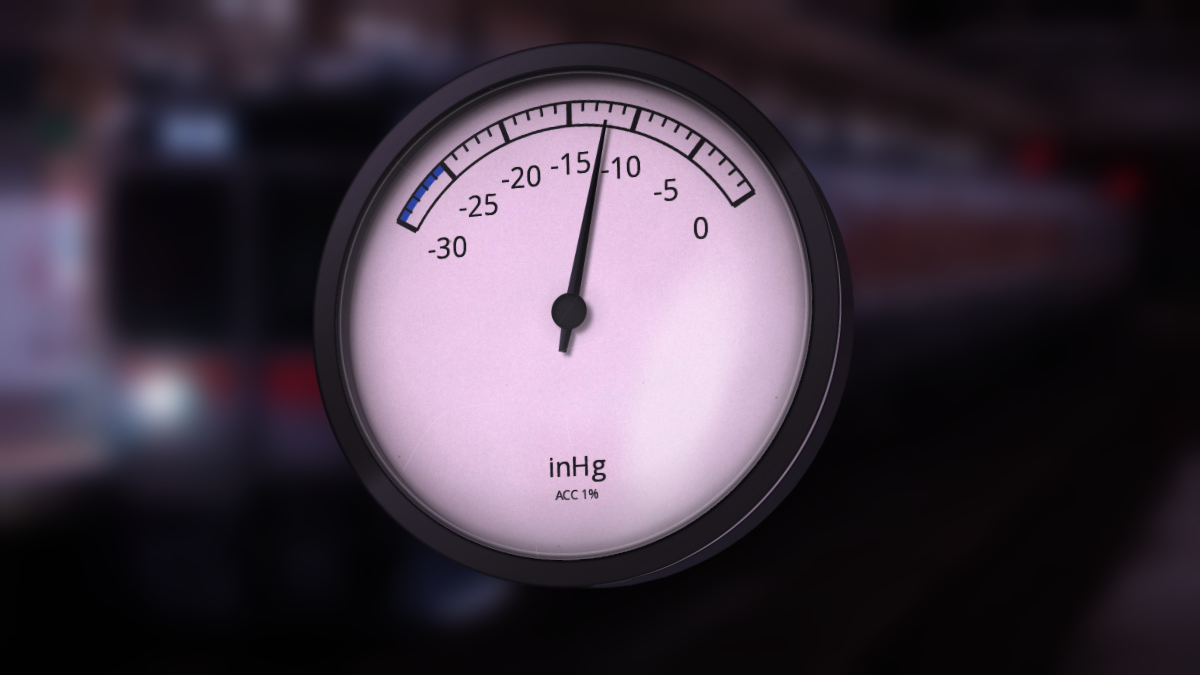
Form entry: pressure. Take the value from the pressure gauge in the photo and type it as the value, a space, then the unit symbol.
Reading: -12 inHg
